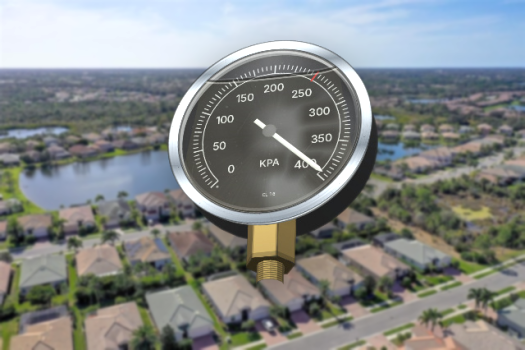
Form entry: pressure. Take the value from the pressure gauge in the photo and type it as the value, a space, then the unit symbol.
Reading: 395 kPa
